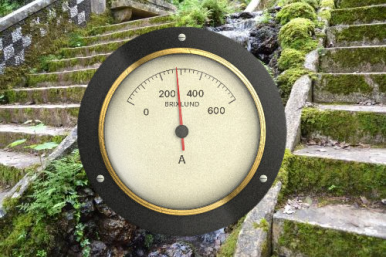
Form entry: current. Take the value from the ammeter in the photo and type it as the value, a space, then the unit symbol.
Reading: 280 A
